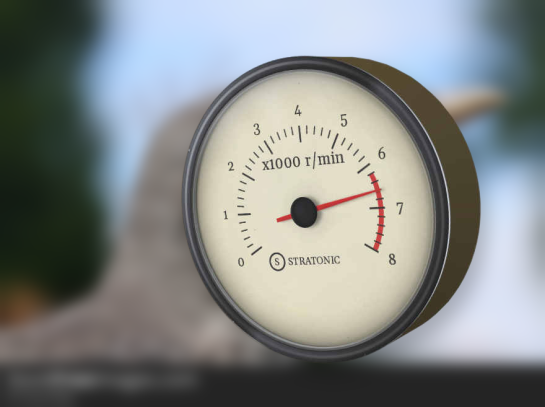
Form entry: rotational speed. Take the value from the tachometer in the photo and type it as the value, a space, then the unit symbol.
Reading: 6600 rpm
